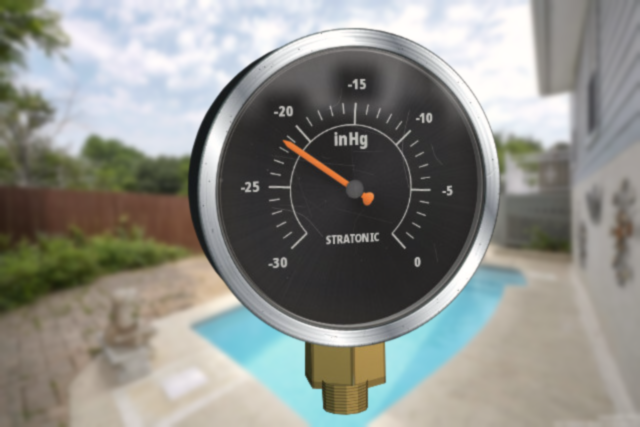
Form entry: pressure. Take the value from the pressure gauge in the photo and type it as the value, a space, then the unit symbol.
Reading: -21.5 inHg
